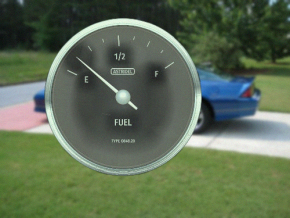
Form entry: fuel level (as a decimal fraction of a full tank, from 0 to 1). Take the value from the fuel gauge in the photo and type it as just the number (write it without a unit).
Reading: 0.125
